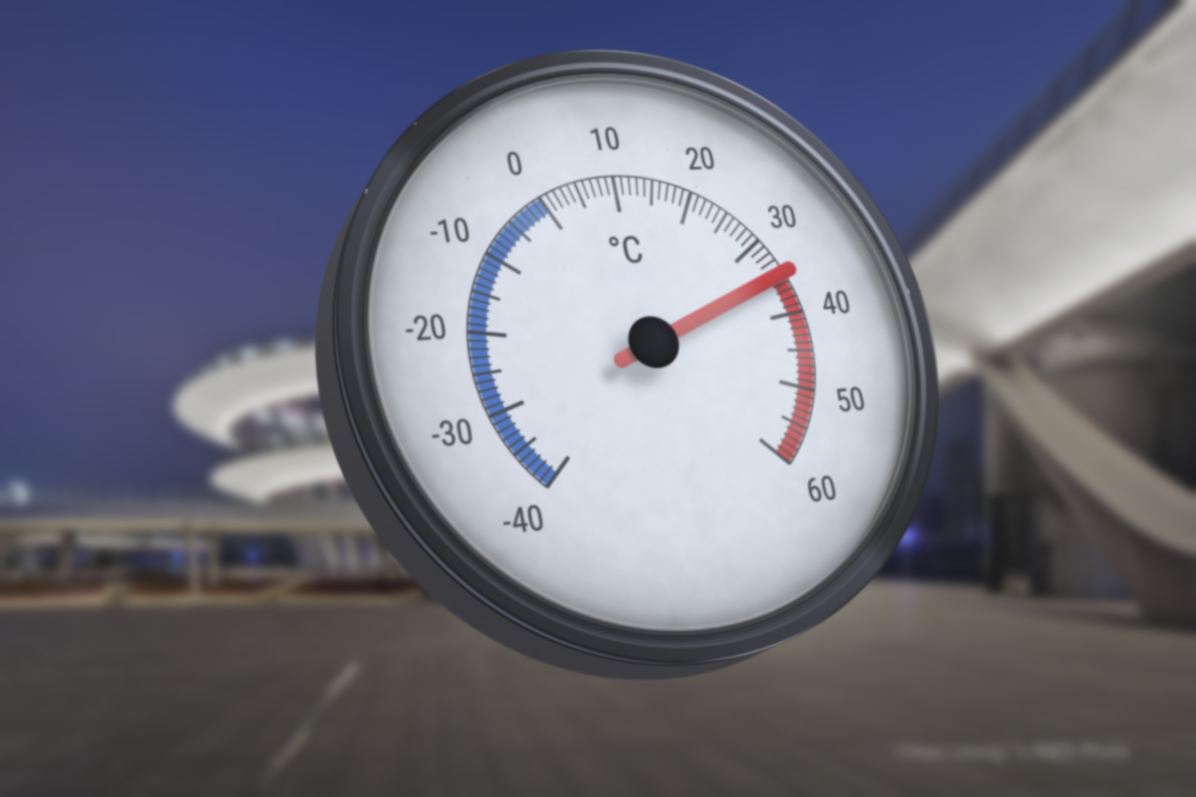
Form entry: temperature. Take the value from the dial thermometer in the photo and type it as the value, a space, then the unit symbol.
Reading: 35 °C
